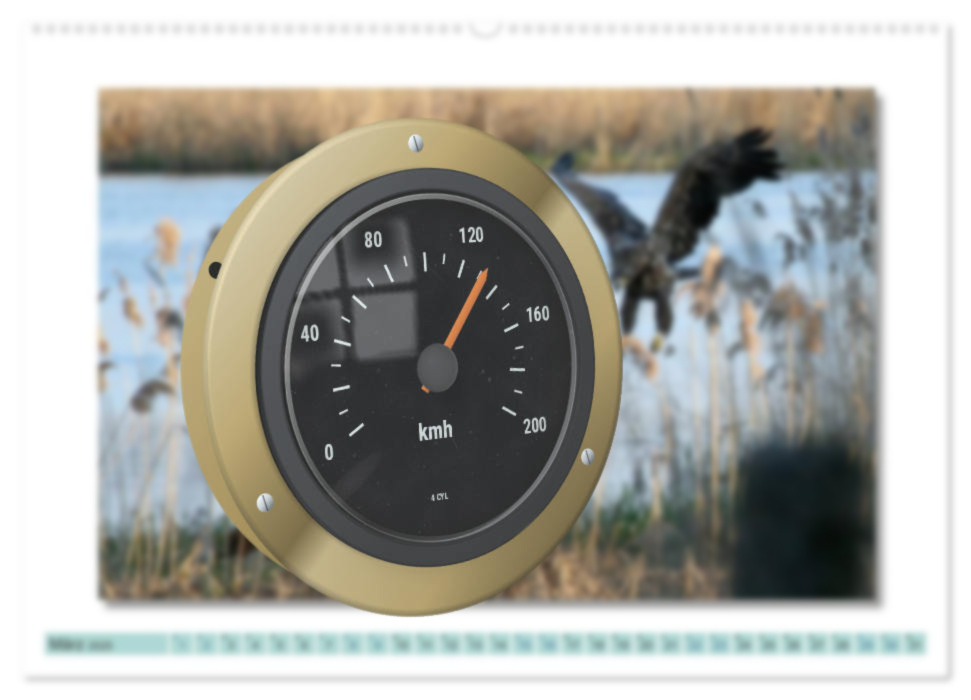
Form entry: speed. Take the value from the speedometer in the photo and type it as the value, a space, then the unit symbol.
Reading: 130 km/h
